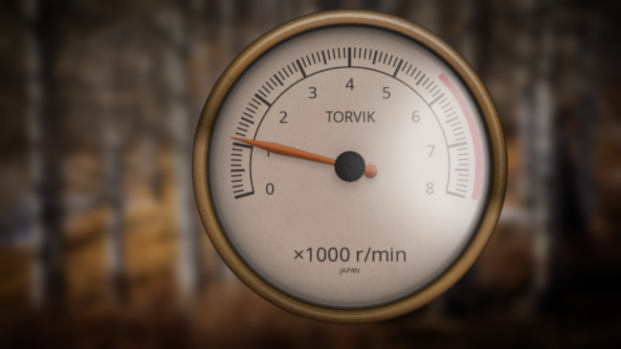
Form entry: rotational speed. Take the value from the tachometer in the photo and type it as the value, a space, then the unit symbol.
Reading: 1100 rpm
